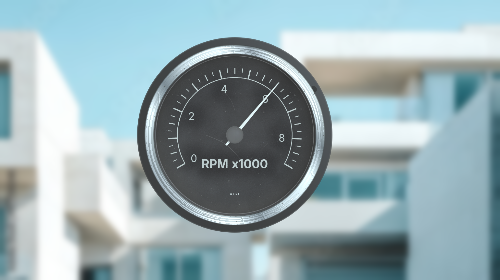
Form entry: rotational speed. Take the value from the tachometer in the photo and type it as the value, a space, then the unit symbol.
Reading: 6000 rpm
